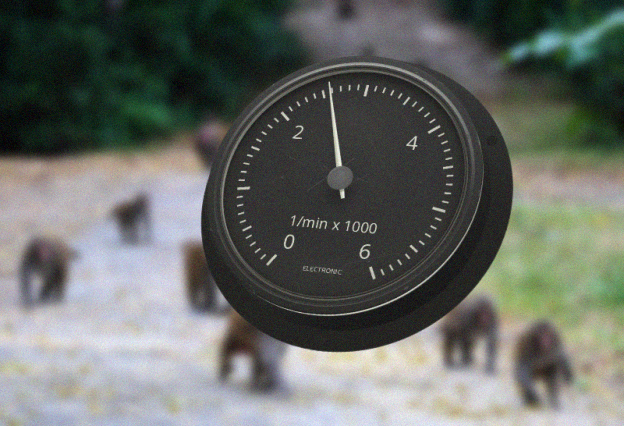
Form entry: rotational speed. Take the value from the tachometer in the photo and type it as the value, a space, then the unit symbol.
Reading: 2600 rpm
